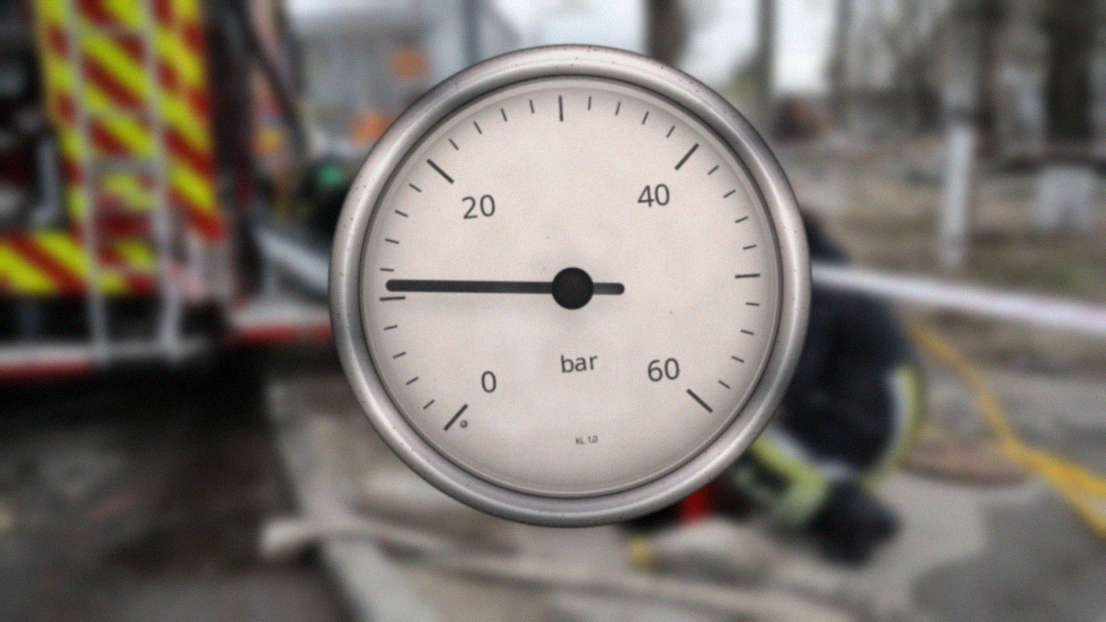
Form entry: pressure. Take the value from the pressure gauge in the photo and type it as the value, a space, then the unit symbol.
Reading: 11 bar
